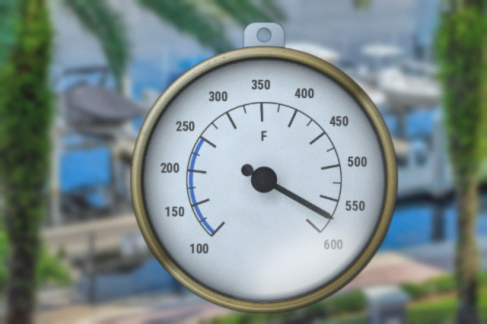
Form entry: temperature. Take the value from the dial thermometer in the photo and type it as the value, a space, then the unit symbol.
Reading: 575 °F
